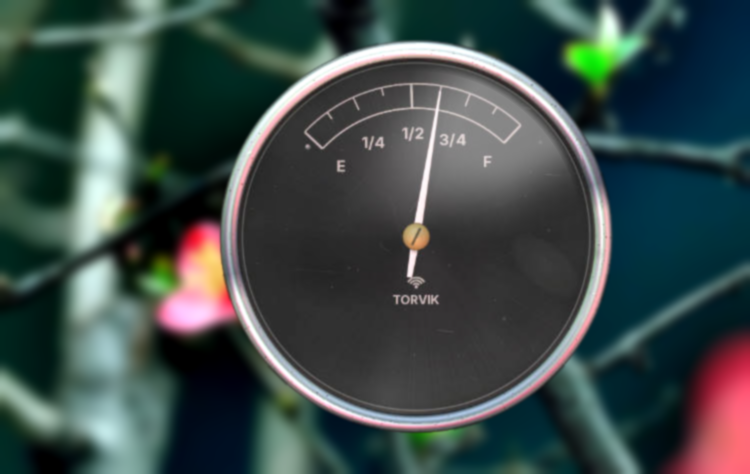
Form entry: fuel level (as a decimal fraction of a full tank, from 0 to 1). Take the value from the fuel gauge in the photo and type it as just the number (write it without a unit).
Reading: 0.625
